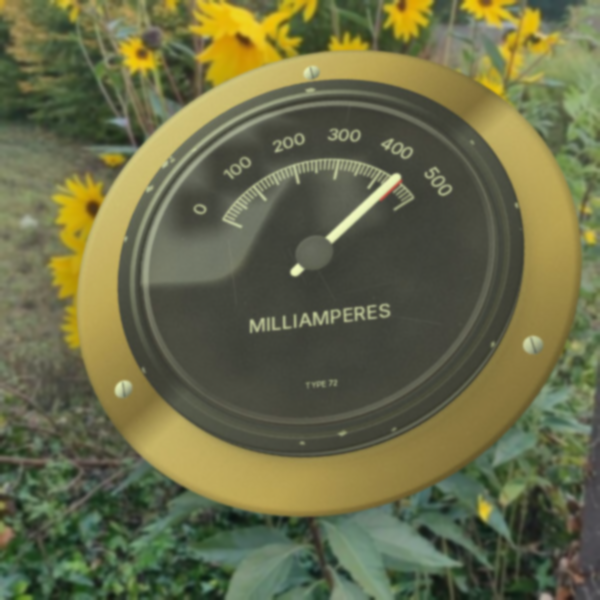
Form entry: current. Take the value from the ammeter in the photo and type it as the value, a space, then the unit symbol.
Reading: 450 mA
